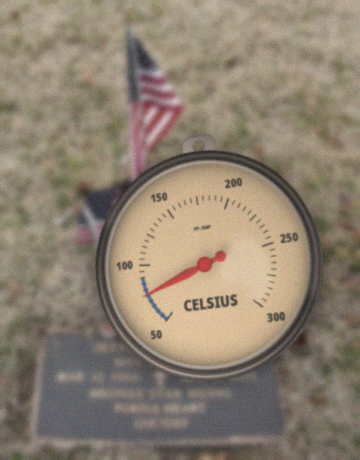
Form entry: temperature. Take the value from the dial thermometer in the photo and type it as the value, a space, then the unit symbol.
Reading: 75 °C
